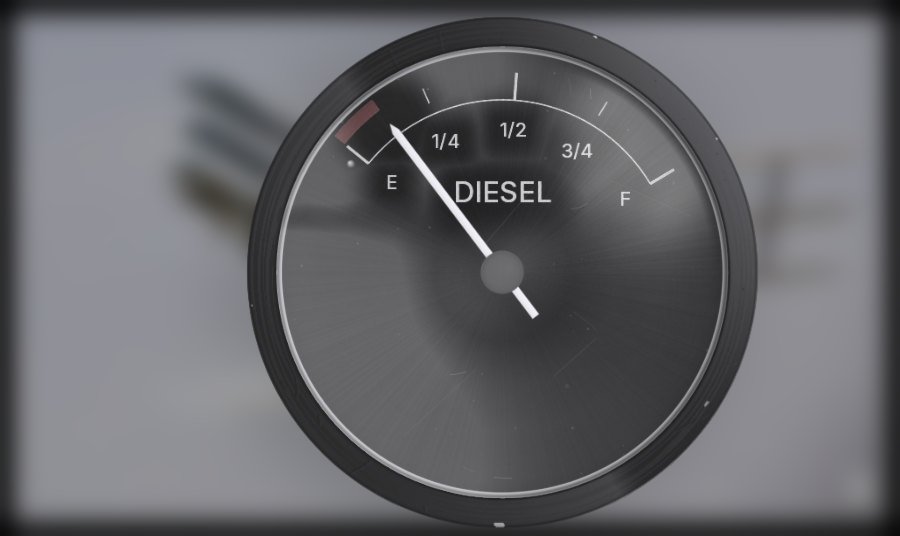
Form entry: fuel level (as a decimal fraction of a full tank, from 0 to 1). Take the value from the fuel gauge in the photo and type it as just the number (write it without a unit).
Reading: 0.125
